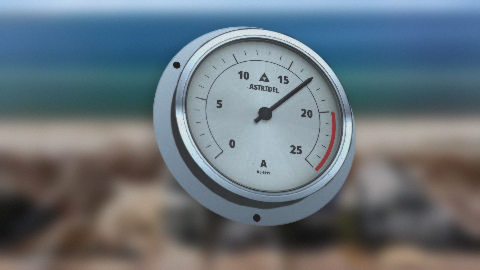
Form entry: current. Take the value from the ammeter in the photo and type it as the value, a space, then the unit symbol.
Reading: 17 A
